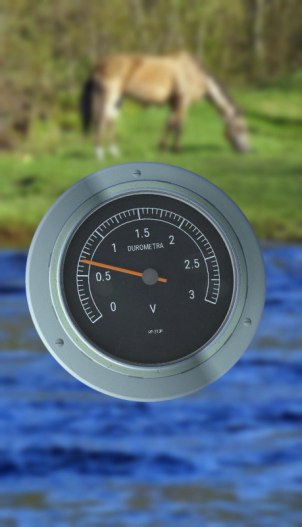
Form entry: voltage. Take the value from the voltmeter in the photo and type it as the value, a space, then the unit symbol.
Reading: 0.65 V
